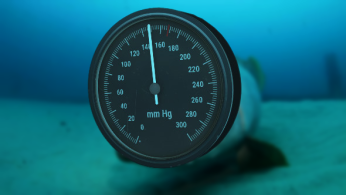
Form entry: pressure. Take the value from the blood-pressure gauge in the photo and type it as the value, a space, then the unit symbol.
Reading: 150 mmHg
